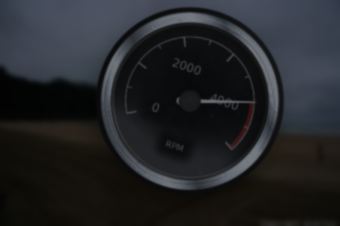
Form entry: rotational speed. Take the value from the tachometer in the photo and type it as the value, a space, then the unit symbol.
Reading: 4000 rpm
